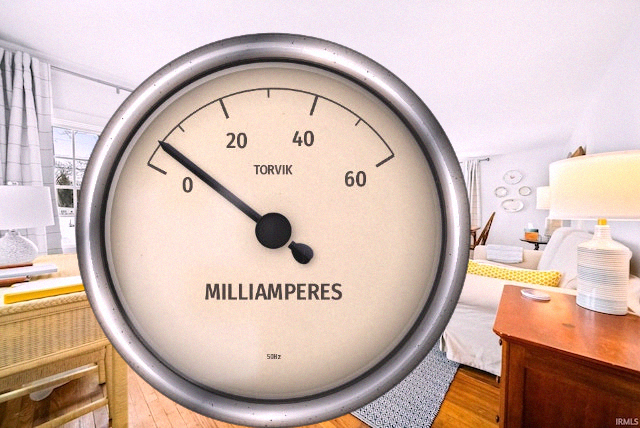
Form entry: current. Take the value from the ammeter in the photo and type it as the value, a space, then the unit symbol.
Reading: 5 mA
